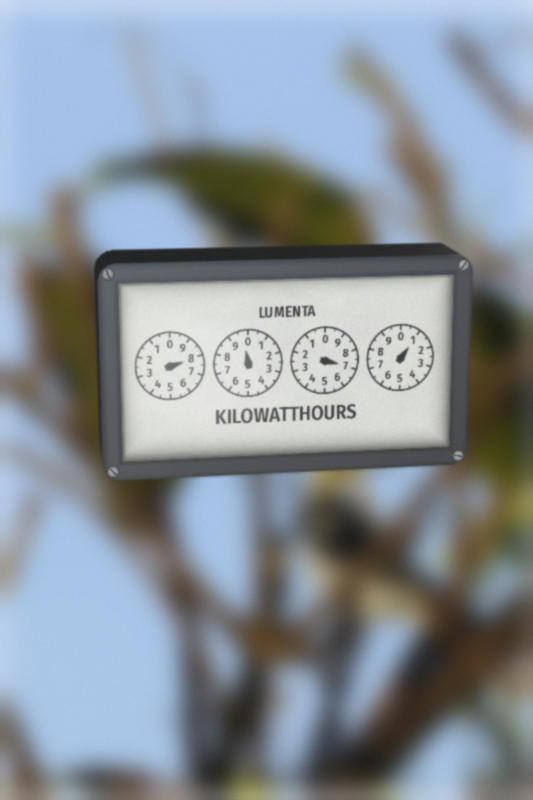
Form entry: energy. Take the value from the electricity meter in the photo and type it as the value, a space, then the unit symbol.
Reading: 7971 kWh
